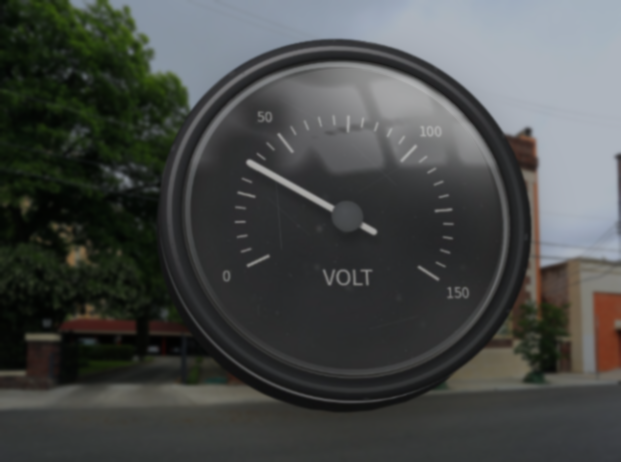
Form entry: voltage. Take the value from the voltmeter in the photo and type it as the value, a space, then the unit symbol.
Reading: 35 V
